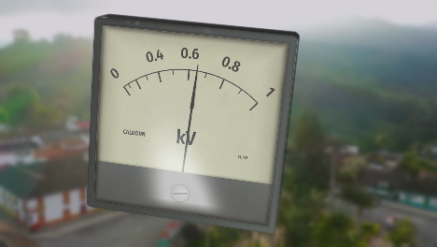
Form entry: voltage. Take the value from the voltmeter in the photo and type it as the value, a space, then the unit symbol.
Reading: 0.65 kV
